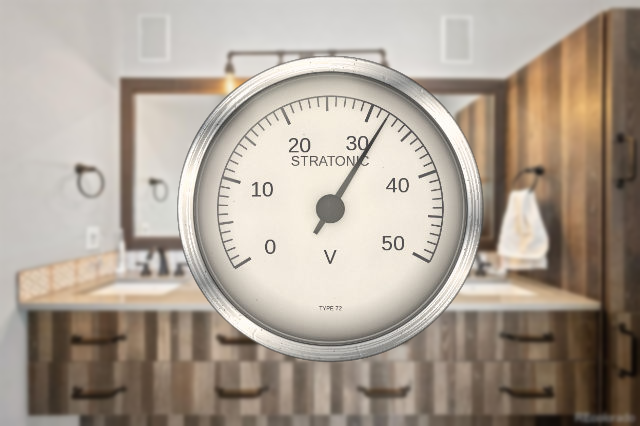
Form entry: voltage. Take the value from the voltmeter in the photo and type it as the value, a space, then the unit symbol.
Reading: 32 V
